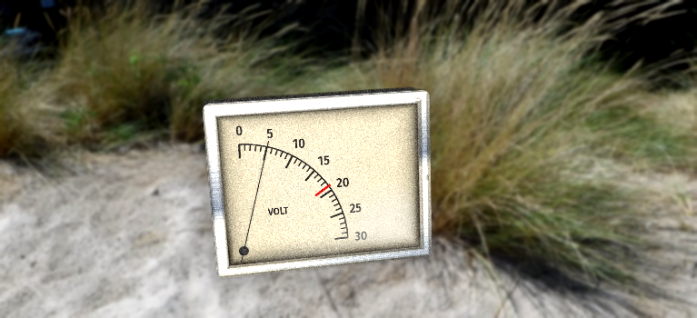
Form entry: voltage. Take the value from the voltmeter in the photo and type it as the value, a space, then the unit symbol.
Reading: 5 V
